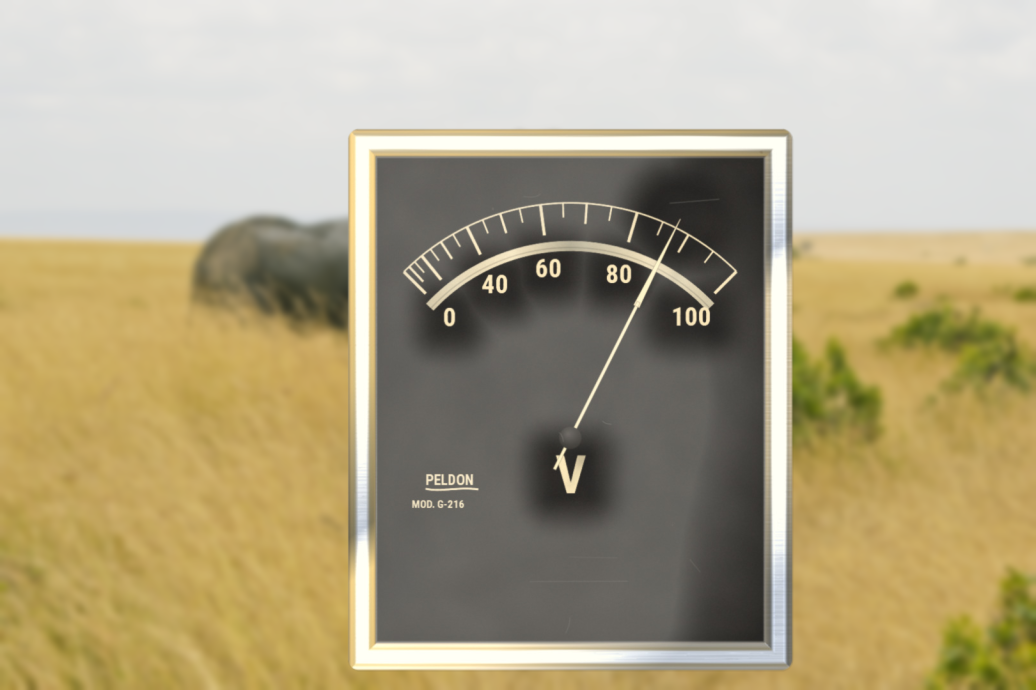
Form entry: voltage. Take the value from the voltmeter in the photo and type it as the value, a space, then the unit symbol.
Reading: 87.5 V
